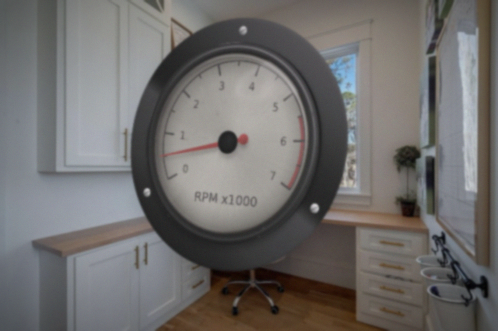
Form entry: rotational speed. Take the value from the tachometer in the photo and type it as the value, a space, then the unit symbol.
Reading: 500 rpm
